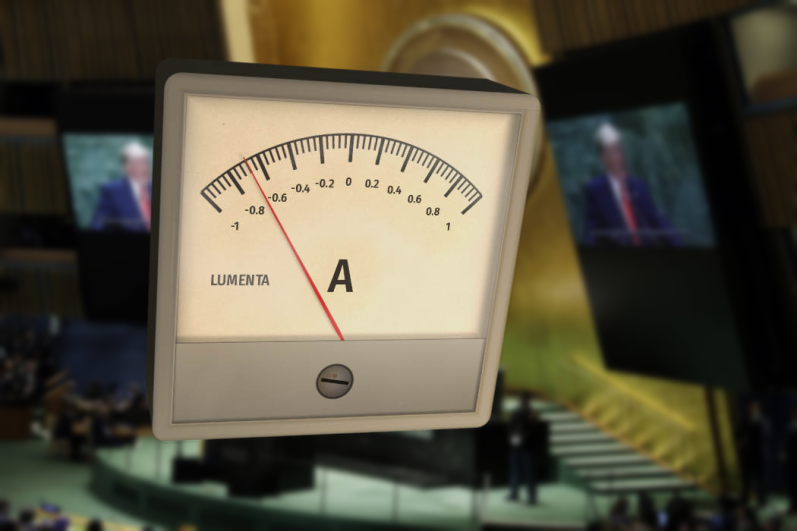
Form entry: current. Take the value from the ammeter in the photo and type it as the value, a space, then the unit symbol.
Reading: -0.68 A
